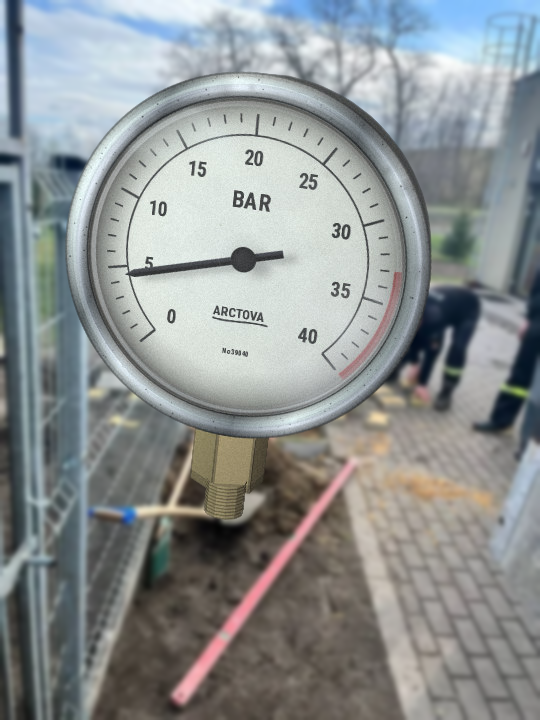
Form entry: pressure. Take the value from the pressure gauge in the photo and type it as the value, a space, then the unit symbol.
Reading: 4.5 bar
